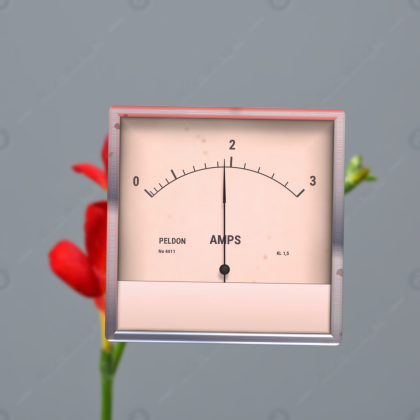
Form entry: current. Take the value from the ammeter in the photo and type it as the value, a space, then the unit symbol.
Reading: 1.9 A
